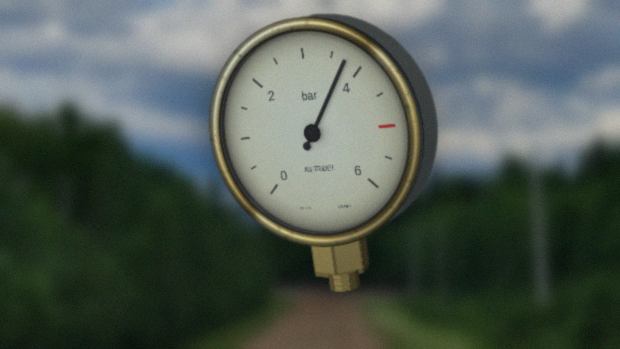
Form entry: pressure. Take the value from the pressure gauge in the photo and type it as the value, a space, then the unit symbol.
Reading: 3.75 bar
